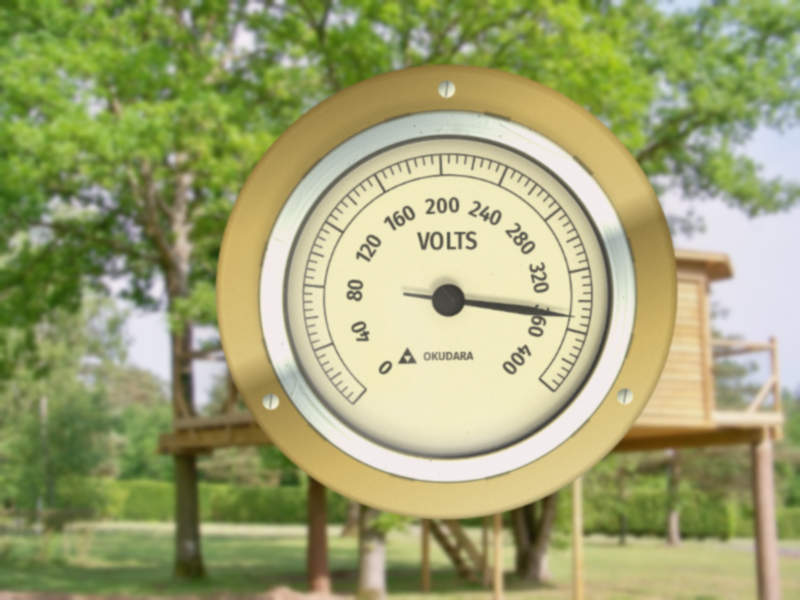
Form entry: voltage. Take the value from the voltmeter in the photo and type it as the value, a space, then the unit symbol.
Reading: 350 V
